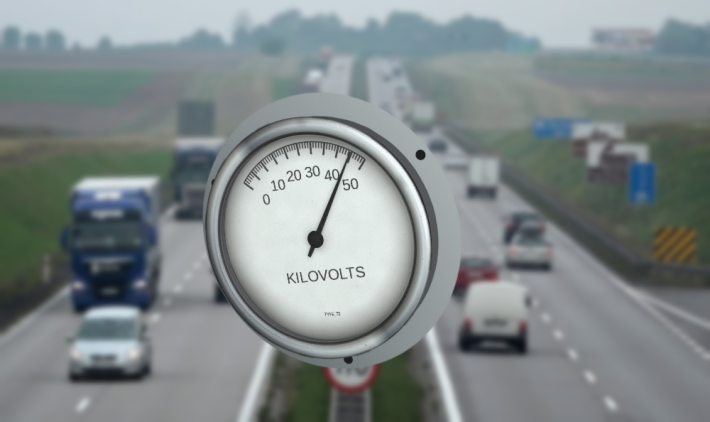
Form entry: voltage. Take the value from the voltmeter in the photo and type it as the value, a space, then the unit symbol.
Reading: 45 kV
